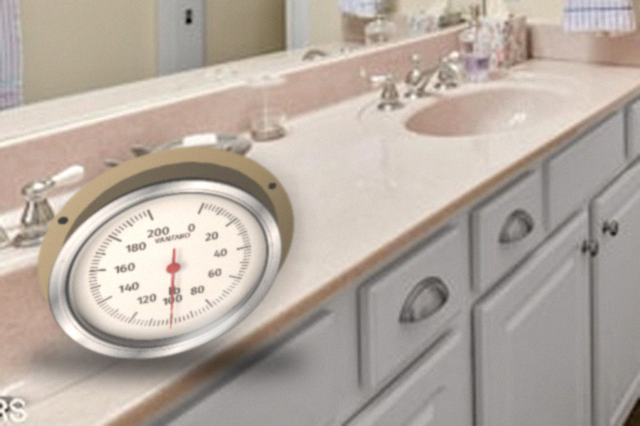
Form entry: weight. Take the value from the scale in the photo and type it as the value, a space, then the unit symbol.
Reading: 100 lb
